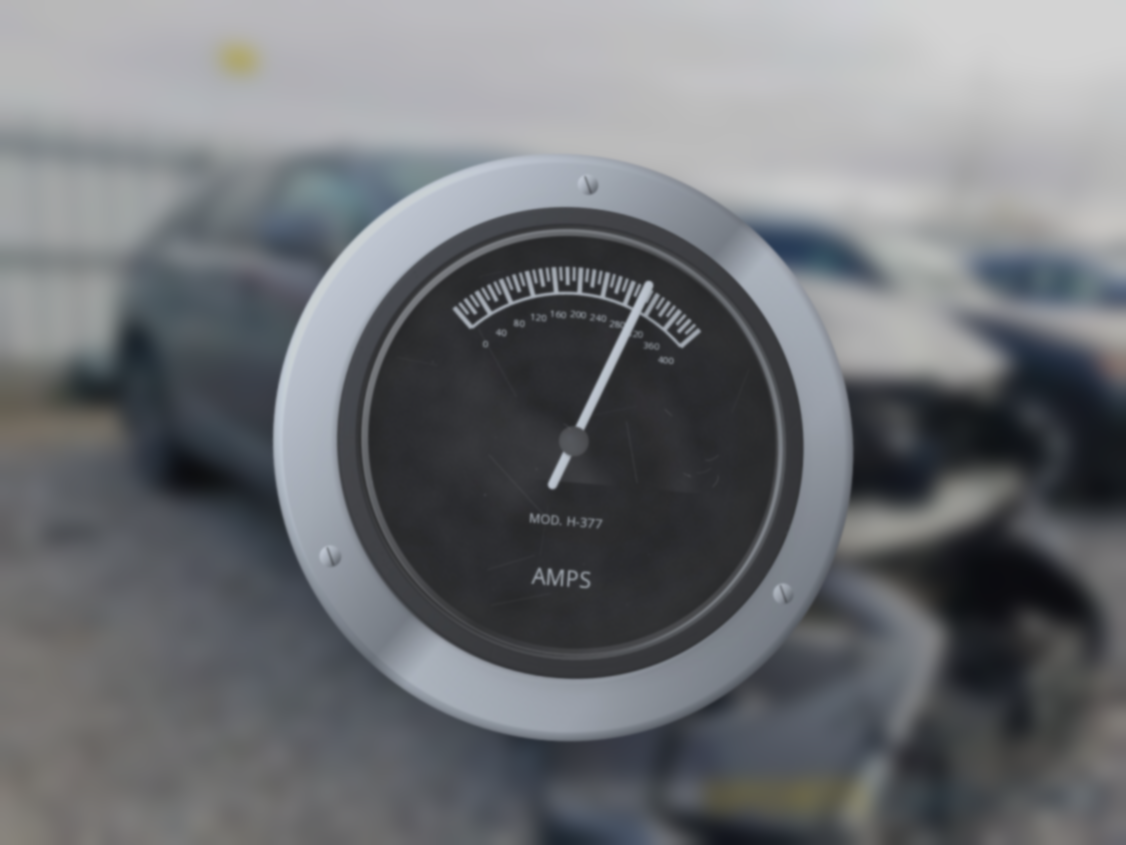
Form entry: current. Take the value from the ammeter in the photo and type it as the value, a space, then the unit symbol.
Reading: 300 A
